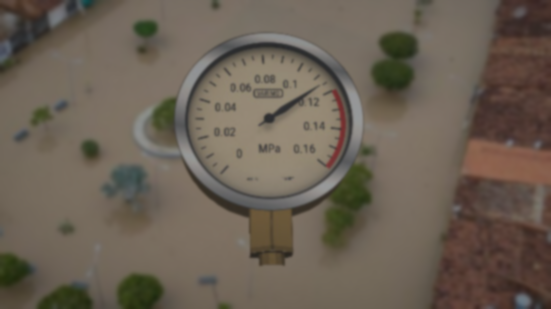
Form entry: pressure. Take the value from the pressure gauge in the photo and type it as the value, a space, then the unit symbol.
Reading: 0.115 MPa
